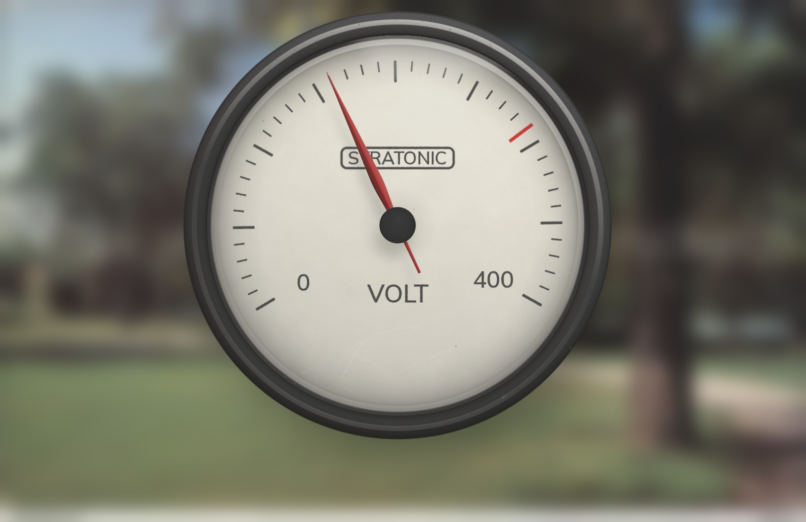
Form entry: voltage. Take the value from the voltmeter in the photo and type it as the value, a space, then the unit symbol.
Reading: 160 V
